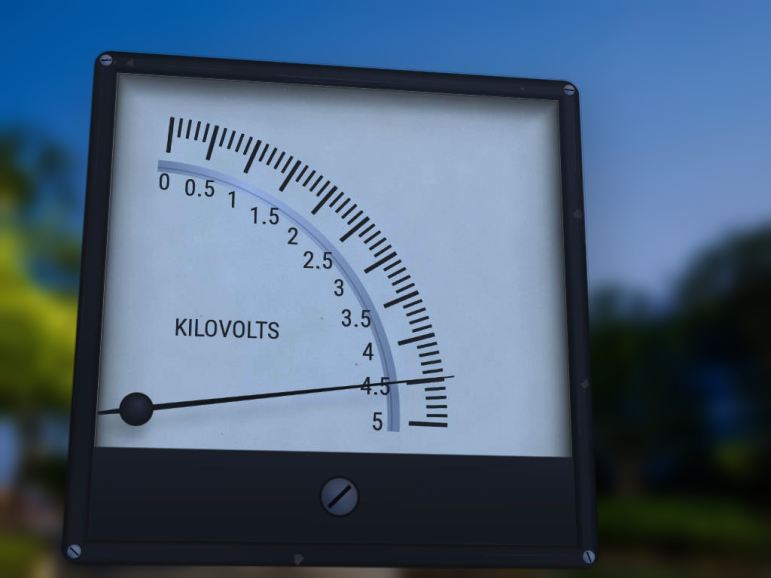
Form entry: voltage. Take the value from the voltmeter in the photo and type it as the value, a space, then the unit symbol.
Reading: 4.5 kV
